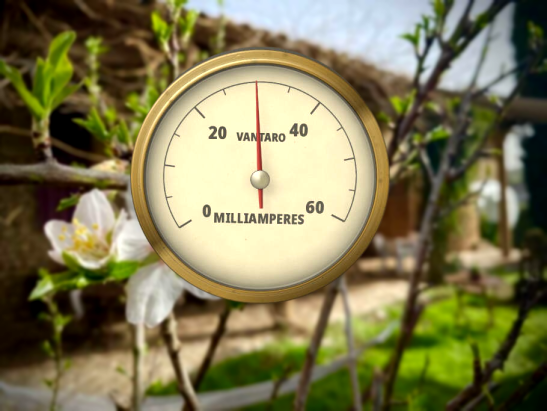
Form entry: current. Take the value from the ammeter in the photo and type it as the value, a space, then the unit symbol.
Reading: 30 mA
